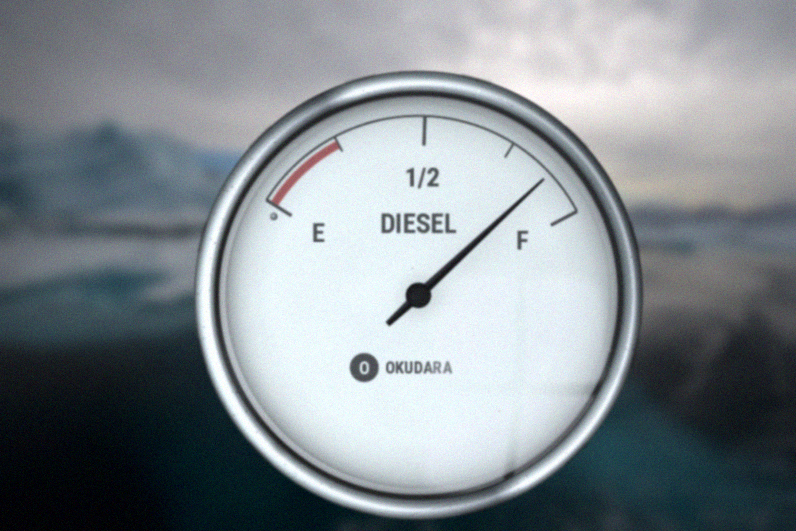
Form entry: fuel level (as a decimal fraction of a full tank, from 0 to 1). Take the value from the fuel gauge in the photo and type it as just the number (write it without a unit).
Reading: 0.875
